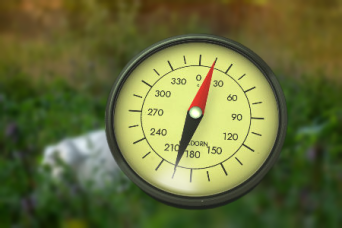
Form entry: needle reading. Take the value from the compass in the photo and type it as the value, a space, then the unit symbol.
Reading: 15 °
